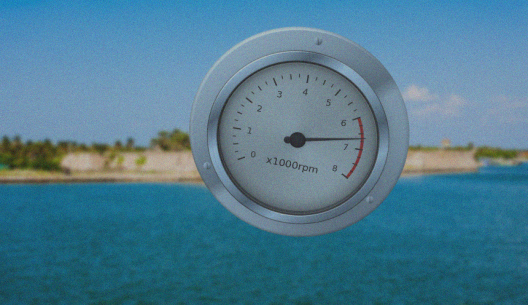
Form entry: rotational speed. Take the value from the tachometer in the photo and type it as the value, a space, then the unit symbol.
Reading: 6625 rpm
